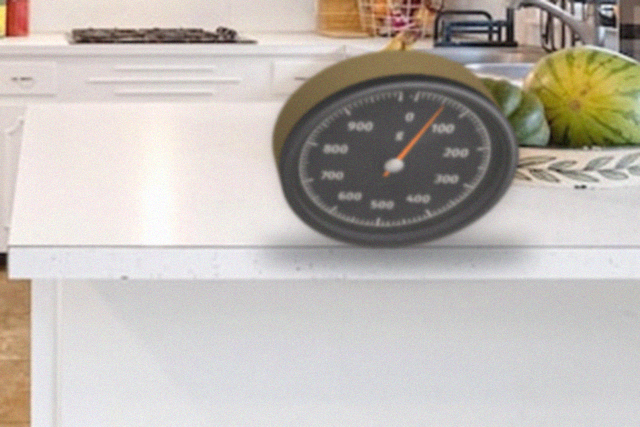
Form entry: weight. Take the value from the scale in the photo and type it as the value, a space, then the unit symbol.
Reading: 50 g
